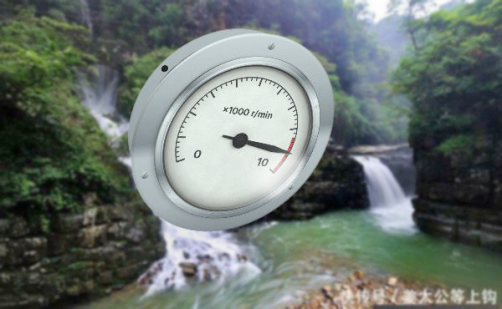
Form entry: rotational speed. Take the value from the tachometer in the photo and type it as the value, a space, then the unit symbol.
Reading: 9000 rpm
